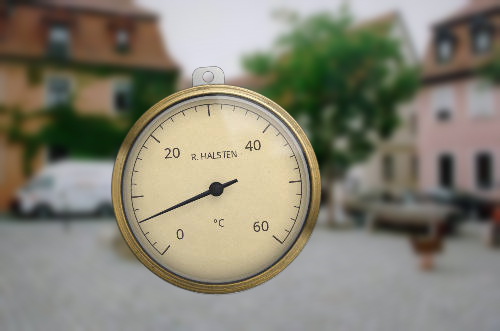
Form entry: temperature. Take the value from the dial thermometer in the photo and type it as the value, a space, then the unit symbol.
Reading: 6 °C
